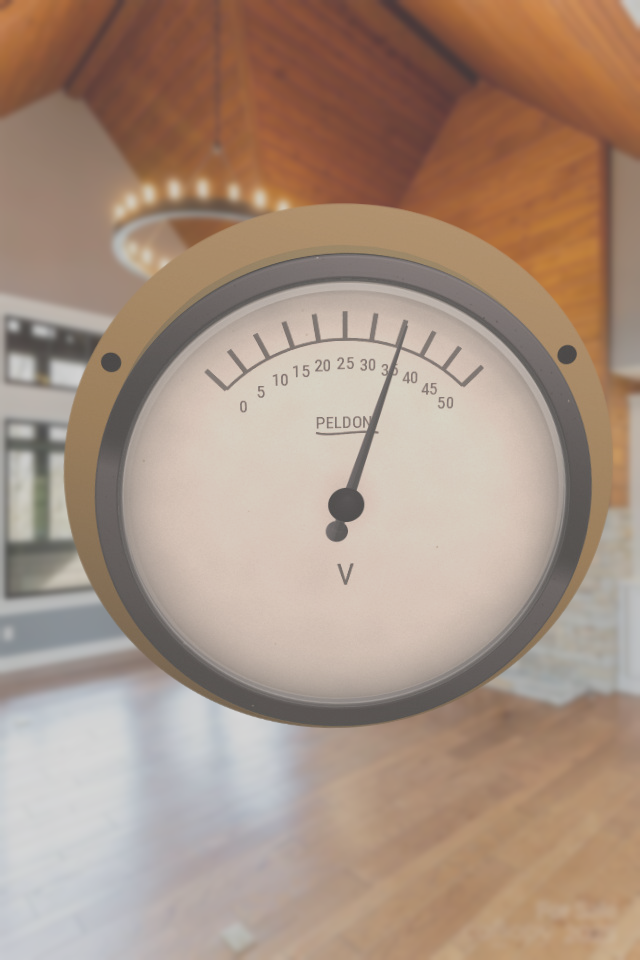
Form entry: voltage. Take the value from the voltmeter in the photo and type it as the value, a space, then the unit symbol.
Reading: 35 V
